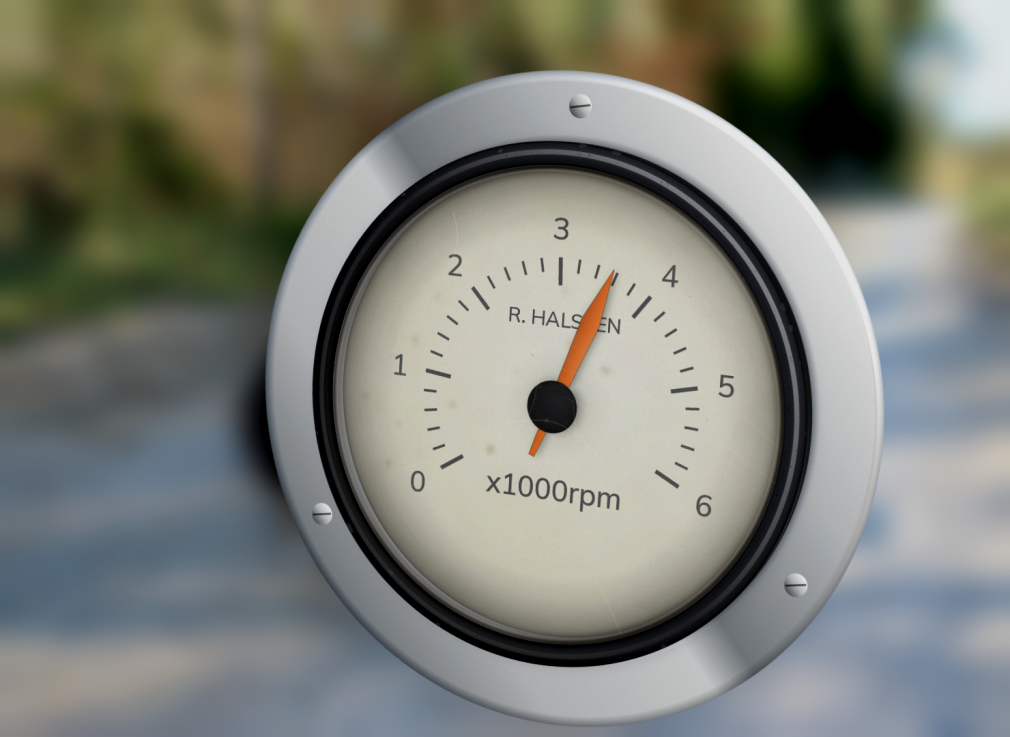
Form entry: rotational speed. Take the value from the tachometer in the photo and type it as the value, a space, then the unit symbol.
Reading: 3600 rpm
